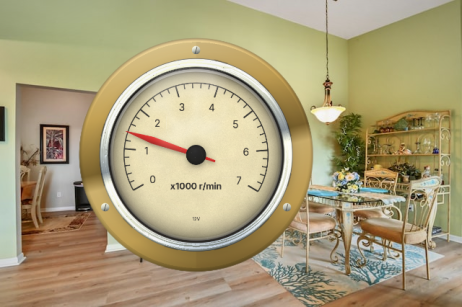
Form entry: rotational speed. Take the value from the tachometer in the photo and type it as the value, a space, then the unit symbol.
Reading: 1400 rpm
